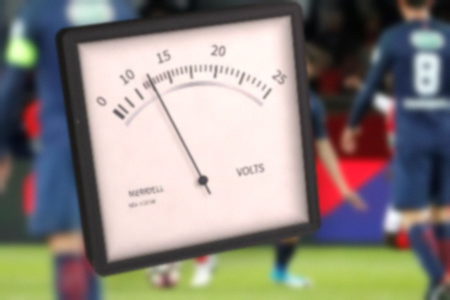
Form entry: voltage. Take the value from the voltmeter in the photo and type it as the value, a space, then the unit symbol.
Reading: 12.5 V
